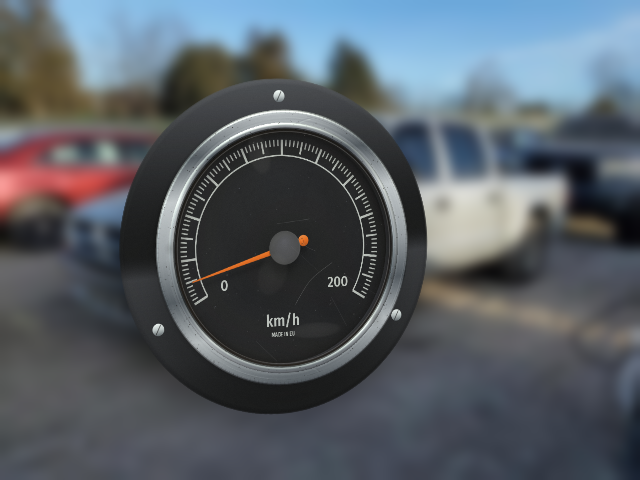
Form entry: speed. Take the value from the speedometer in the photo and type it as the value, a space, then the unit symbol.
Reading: 10 km/h
